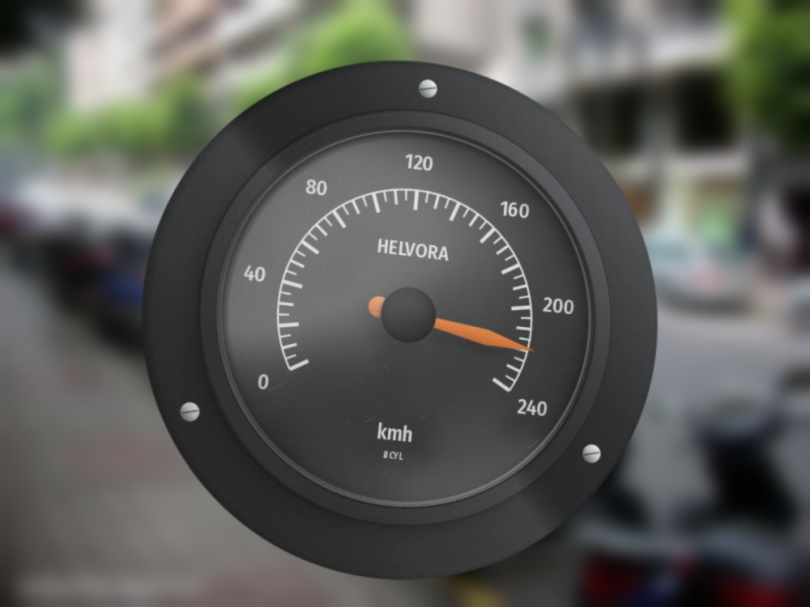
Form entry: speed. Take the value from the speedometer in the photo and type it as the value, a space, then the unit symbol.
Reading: 220 km/h
